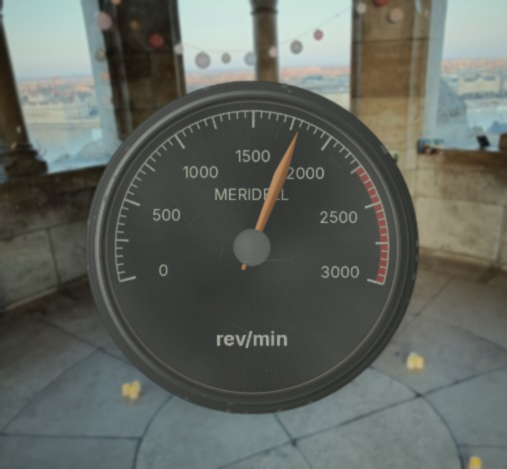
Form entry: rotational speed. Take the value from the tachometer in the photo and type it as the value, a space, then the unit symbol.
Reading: 1800 rpm
